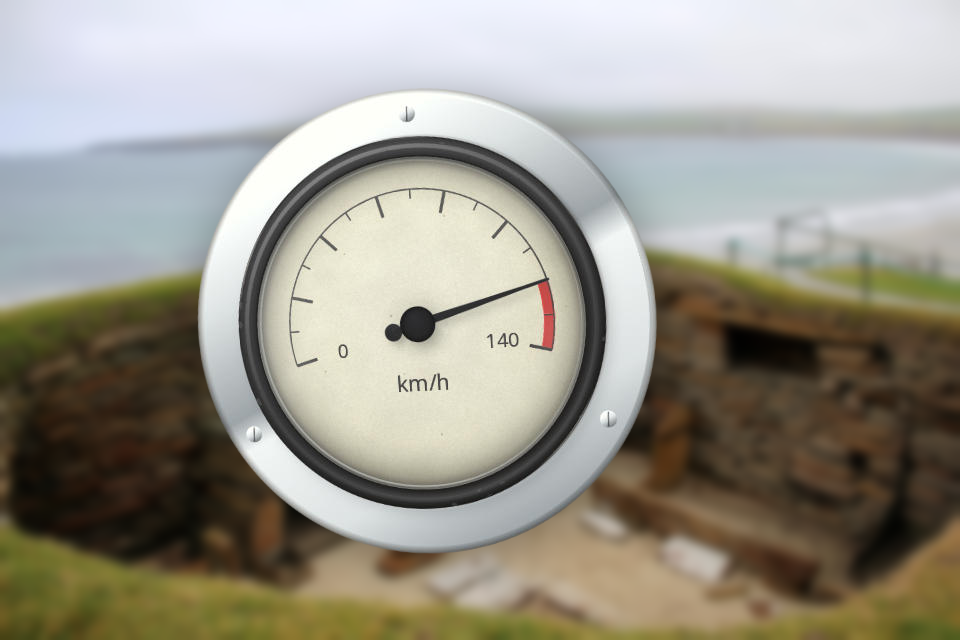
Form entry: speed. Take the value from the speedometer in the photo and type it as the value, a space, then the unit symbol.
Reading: 120 km/h
